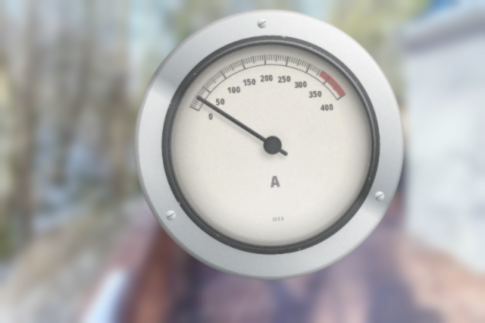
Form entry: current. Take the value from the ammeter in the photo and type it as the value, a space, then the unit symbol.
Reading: 25 A
